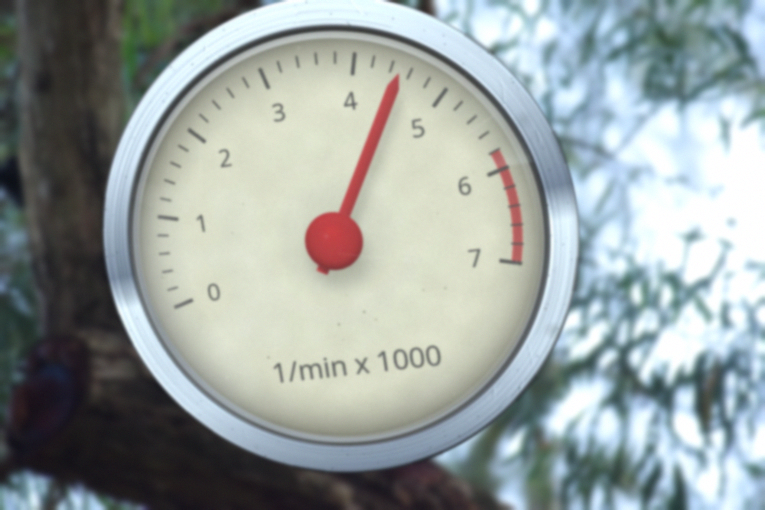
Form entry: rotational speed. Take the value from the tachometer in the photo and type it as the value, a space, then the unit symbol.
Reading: 4500 rpm
